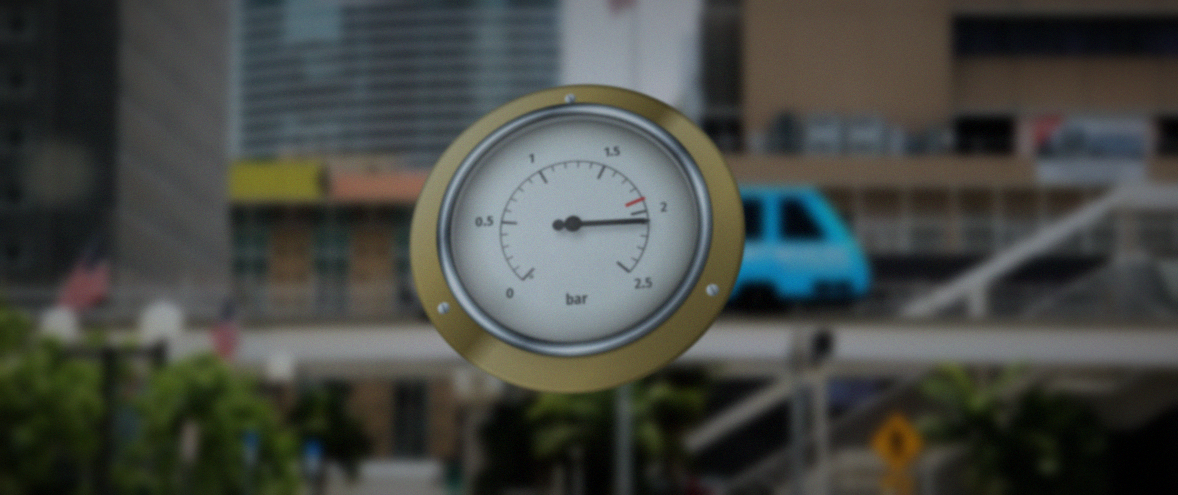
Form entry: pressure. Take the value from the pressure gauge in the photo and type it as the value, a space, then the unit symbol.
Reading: 2.1 bar
